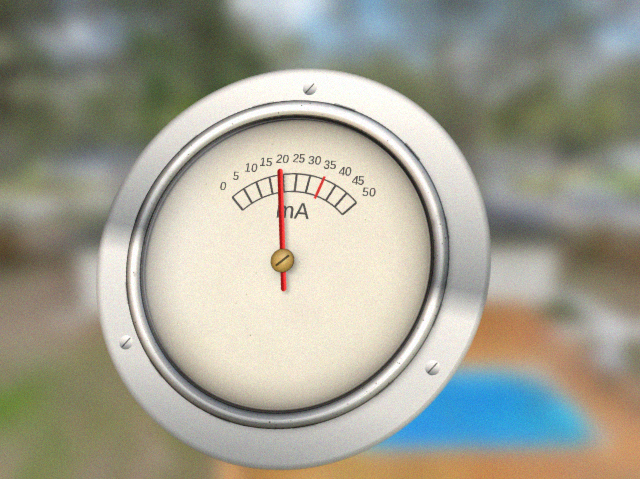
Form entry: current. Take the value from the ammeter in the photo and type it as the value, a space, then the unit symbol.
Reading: 20 mA
